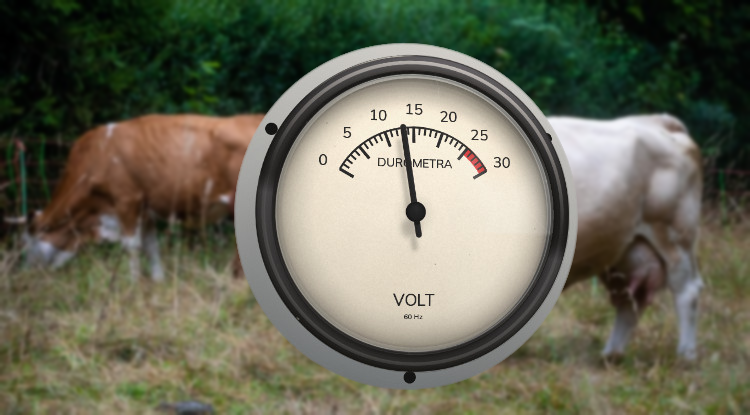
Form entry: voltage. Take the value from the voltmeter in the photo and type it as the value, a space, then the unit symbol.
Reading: 13 V
